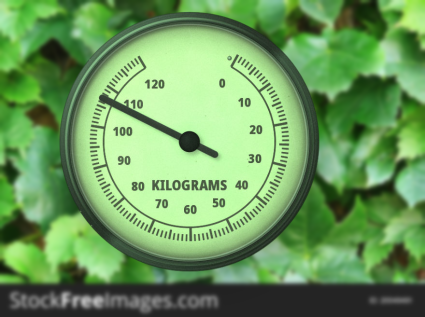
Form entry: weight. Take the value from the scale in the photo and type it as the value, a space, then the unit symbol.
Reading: 107 kg
